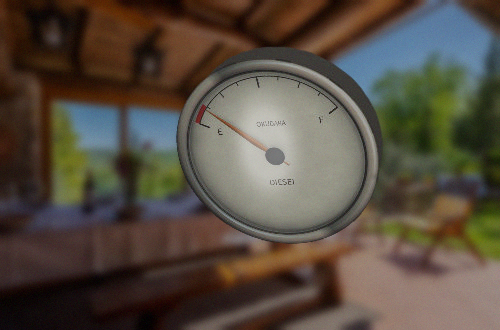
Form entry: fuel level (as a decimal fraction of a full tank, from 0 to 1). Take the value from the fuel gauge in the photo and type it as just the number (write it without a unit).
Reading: 0.125
